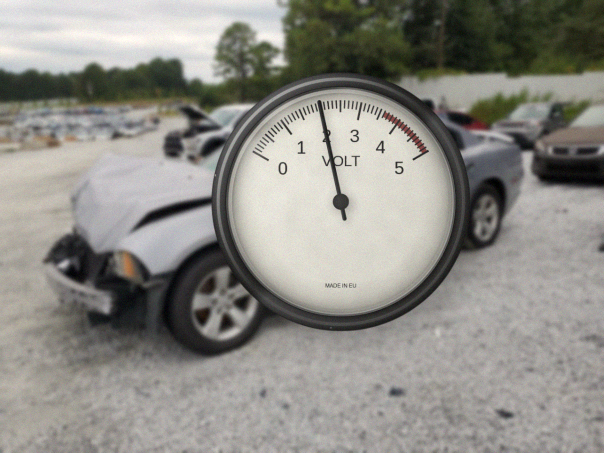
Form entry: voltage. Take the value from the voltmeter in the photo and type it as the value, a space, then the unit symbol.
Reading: 2 V
